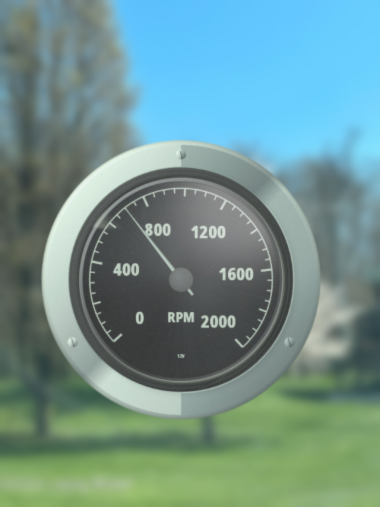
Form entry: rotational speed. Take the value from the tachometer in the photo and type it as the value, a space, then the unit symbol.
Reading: 700 rpm
